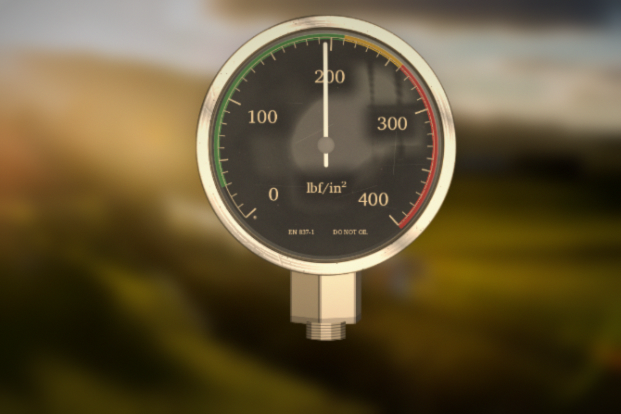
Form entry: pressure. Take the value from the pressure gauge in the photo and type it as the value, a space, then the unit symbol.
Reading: 195 psi
